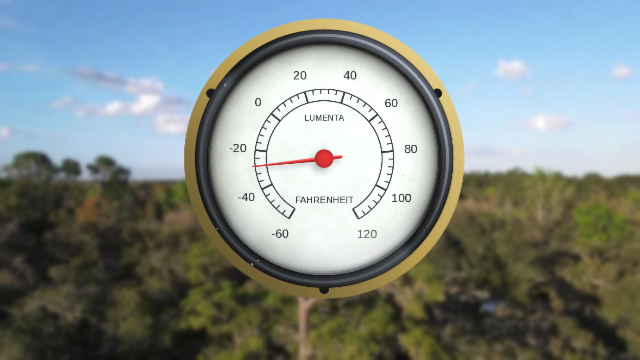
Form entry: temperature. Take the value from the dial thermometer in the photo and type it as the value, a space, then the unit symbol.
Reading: -28 °F
